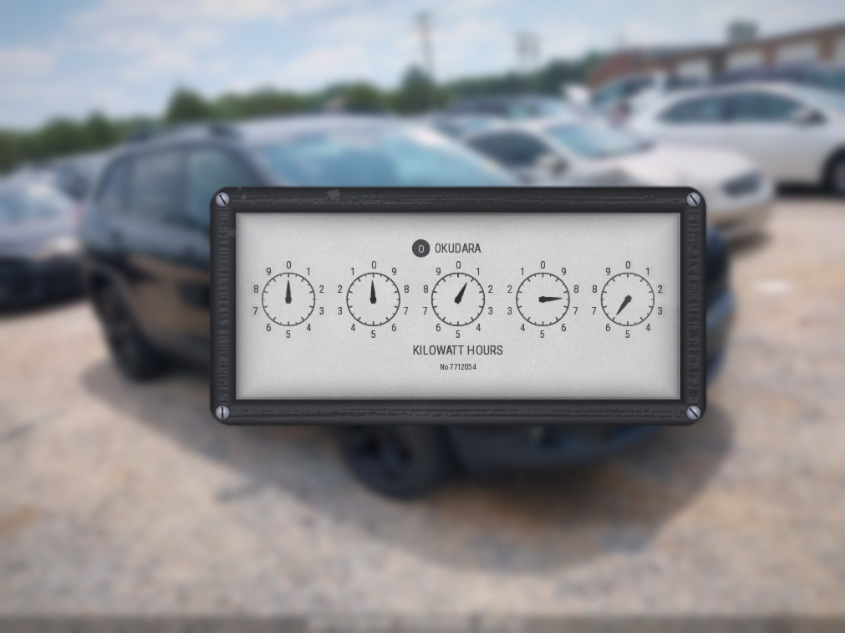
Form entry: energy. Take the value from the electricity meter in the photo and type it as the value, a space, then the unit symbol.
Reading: 76 kWh
